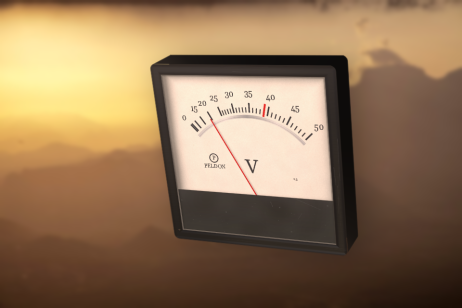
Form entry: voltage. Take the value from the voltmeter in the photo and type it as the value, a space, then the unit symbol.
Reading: 20 V
